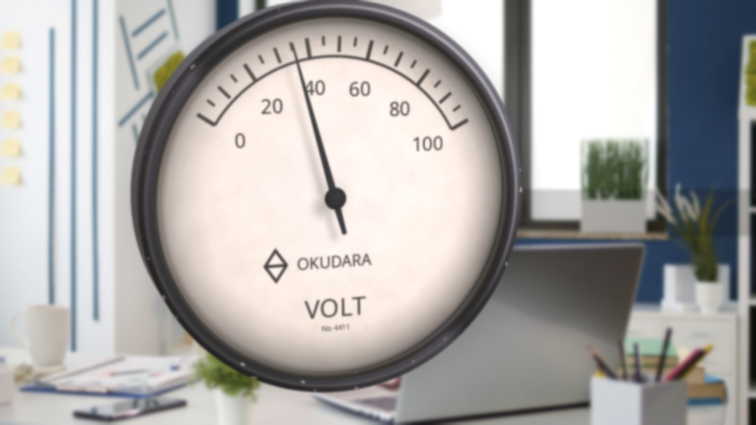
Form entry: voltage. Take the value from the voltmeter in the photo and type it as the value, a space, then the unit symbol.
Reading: 35 V
